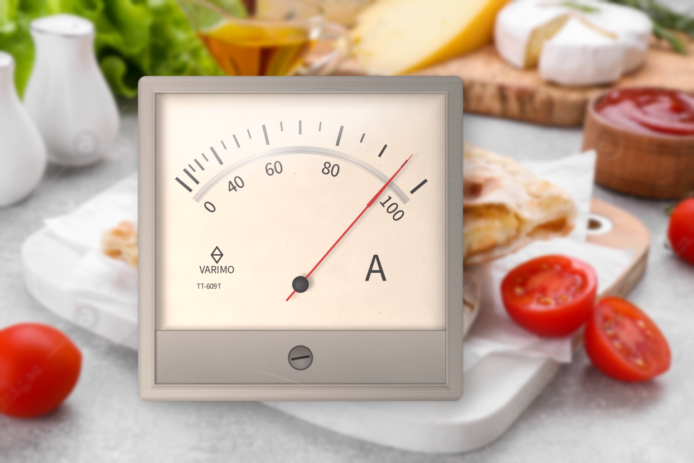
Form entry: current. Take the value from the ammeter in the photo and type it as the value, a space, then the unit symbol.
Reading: 95 A
